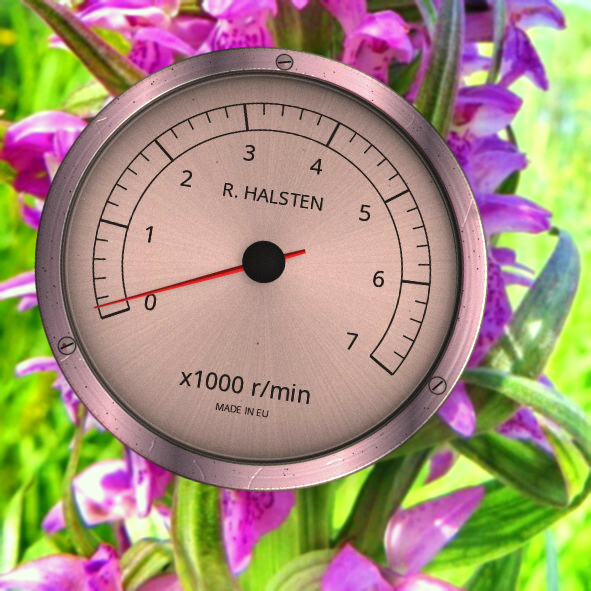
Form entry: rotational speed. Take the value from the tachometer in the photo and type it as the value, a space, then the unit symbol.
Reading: 100 rpm
